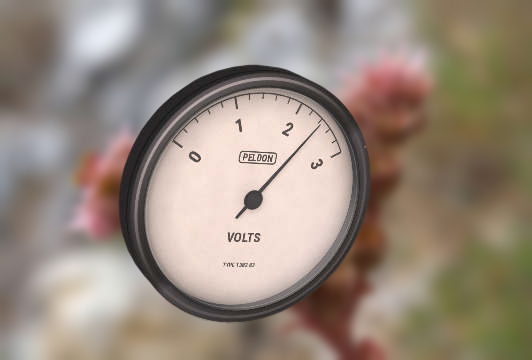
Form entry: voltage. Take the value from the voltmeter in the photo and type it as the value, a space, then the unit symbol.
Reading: 2.4 V
